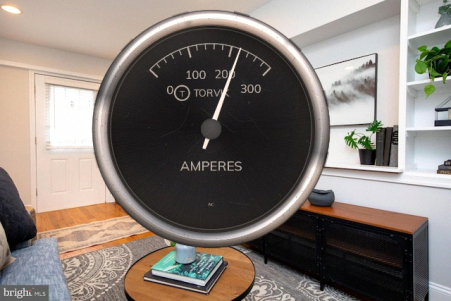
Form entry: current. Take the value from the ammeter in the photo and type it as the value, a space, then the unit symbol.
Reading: 220 A
